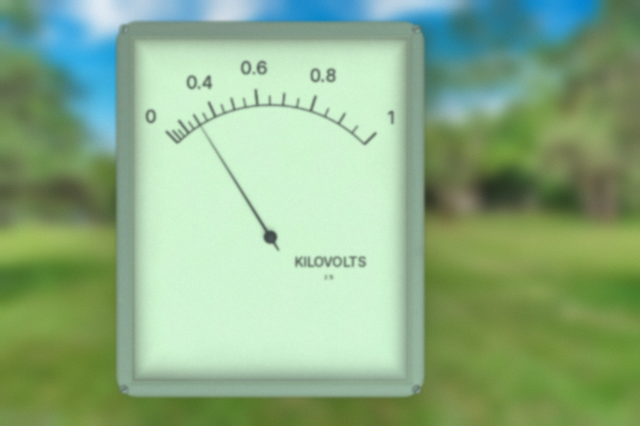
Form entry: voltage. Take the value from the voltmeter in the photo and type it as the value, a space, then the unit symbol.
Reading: 0.3 kV
